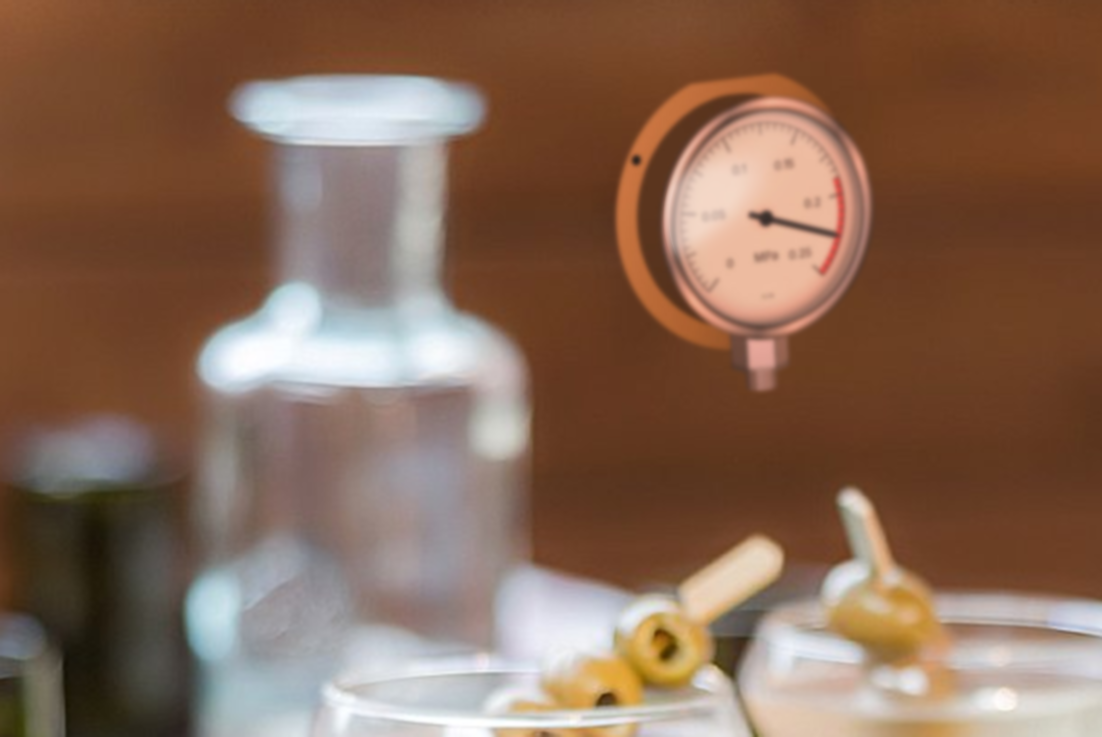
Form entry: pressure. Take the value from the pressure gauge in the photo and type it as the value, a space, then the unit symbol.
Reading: 0.225 MPa
